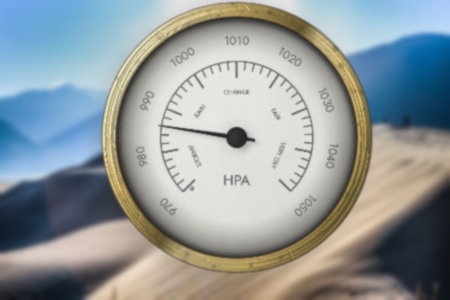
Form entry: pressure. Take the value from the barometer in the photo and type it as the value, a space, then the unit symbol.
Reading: 986 hPa
